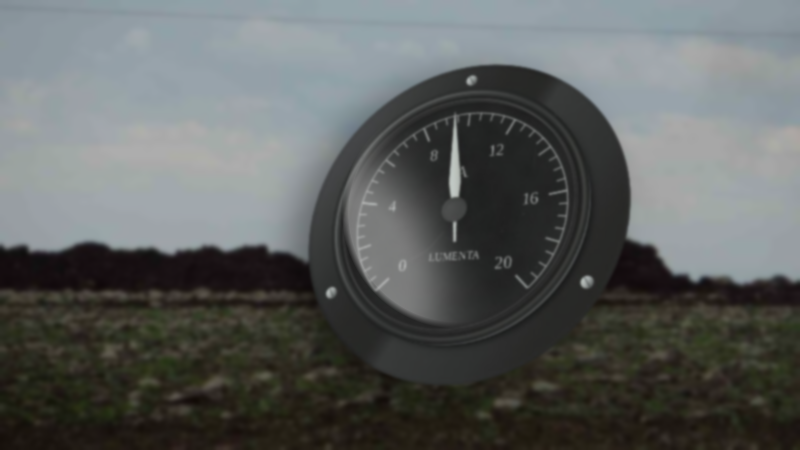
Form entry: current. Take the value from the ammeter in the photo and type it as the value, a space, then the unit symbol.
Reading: 9.5 A
